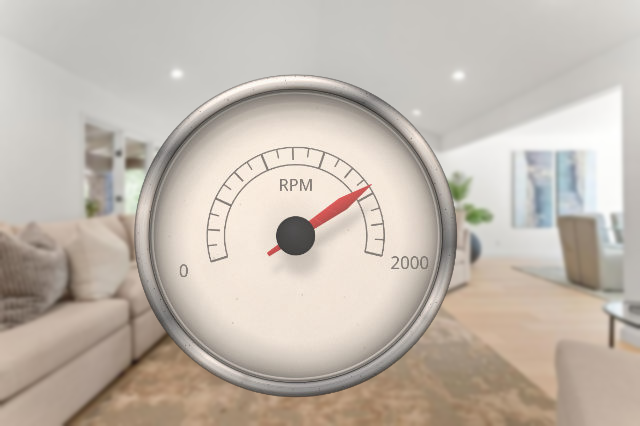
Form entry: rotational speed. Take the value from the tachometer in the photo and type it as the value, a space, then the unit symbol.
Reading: 1550 rpm
